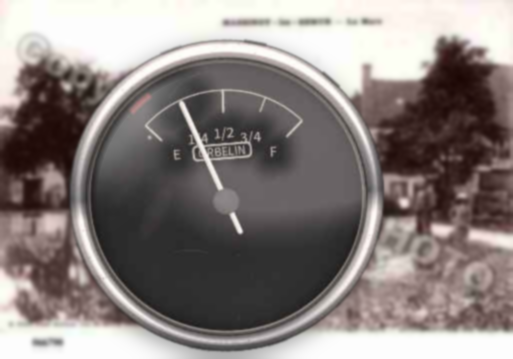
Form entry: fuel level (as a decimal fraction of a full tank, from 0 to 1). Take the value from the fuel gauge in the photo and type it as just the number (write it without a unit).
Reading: 0.25
